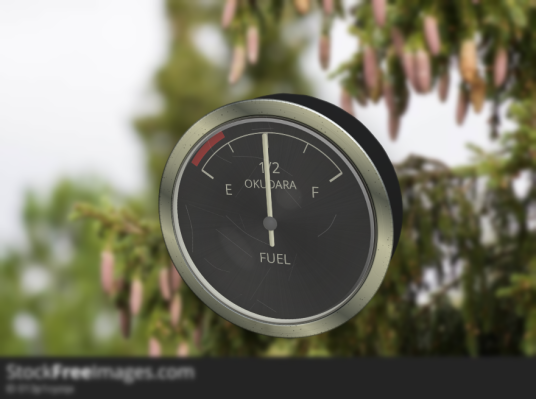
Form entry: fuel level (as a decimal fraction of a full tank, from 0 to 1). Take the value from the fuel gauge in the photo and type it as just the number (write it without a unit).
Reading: 0.5
